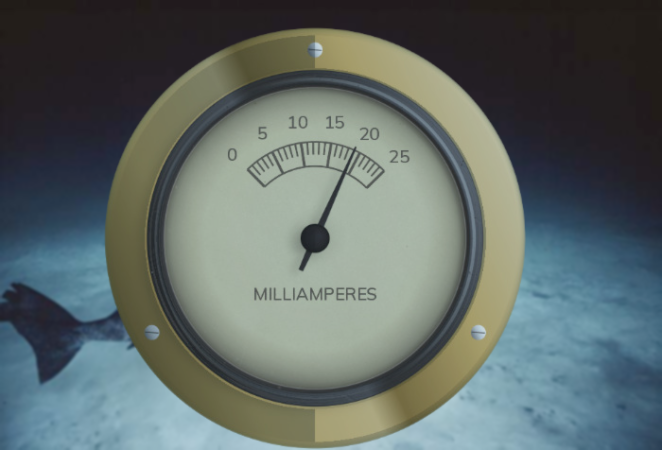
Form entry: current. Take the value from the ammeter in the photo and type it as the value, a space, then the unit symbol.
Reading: 19 mA
